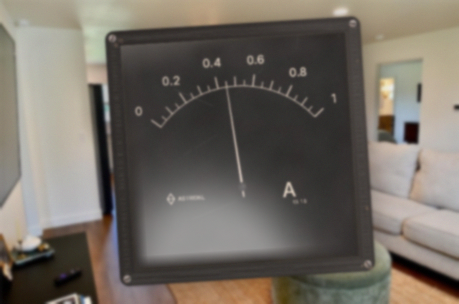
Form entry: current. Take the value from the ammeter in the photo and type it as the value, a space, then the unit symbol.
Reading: 0.45 A
